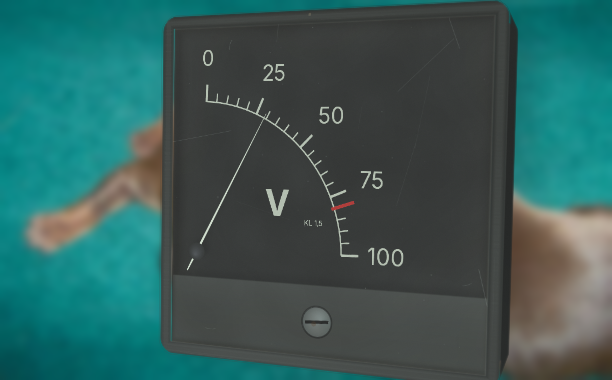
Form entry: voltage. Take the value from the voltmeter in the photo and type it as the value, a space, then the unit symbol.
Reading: 30 V
